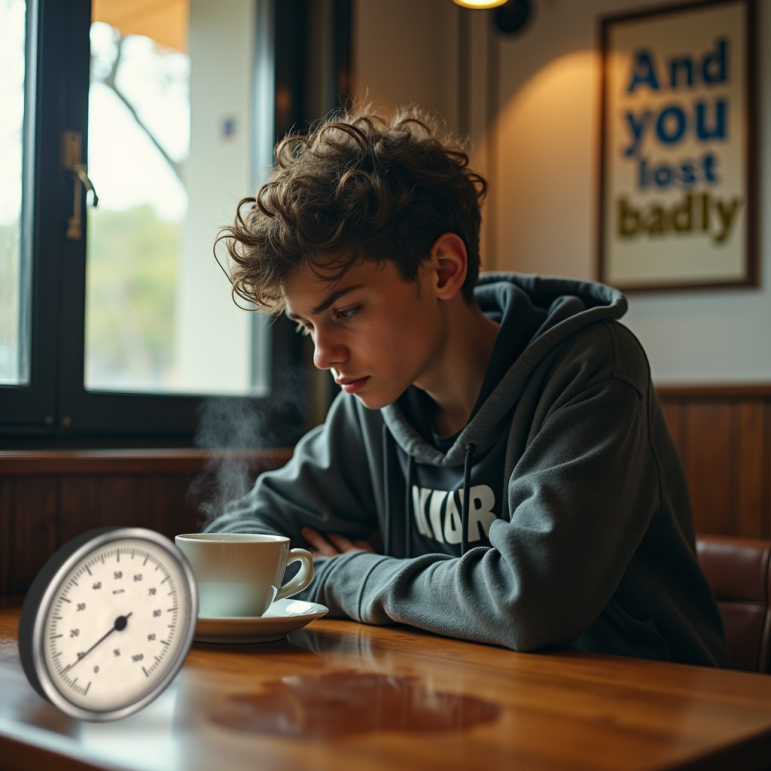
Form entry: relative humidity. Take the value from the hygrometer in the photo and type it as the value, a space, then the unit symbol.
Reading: 10 %
